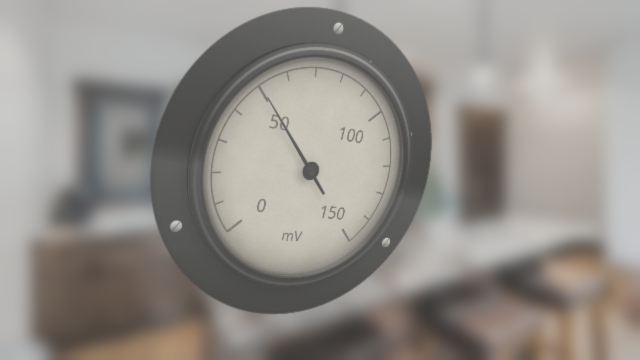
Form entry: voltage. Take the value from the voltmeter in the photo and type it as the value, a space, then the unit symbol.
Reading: 50 mV
